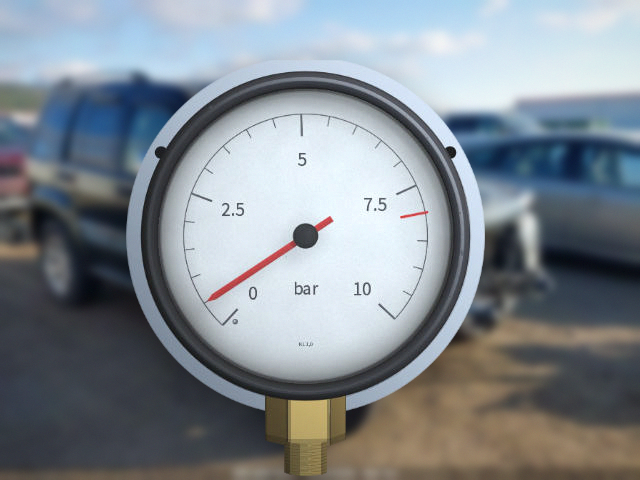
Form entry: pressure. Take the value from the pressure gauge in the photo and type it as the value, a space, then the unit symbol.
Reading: 0.5 bar
